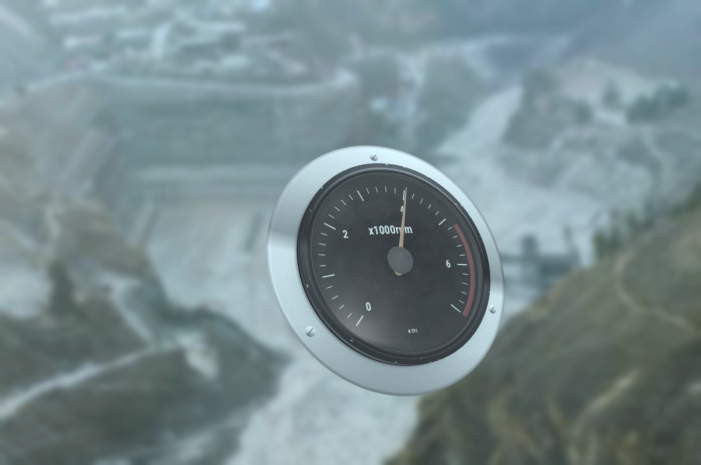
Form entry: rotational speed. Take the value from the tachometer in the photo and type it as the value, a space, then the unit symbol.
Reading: 4000 rpm
